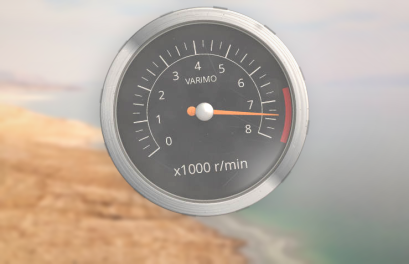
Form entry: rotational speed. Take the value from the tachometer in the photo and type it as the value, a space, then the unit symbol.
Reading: 7375 rpm
